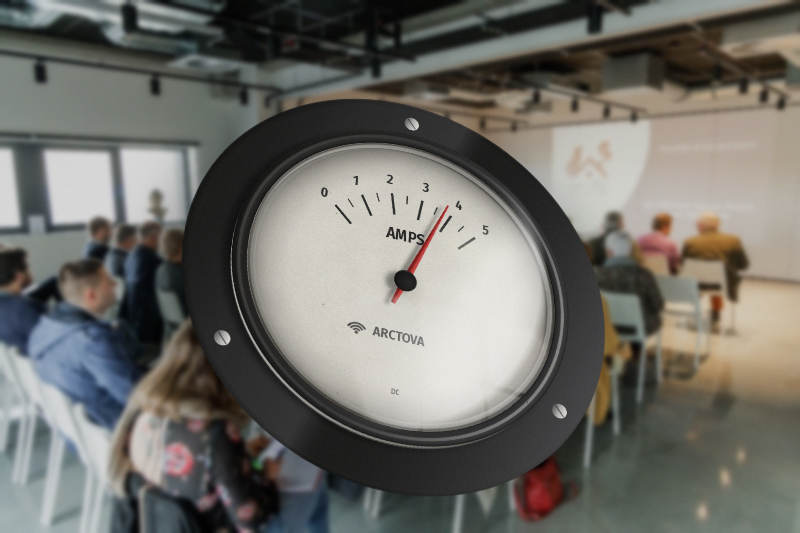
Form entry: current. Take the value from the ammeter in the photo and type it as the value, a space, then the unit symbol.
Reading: 3.75 A
